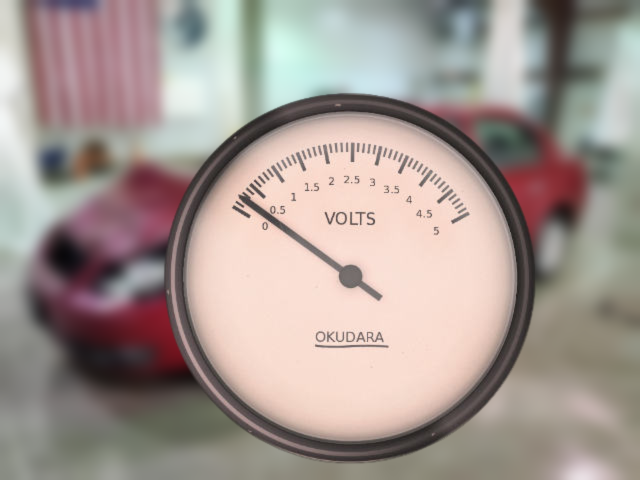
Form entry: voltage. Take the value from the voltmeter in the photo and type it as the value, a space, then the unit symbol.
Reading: 0.2 V
